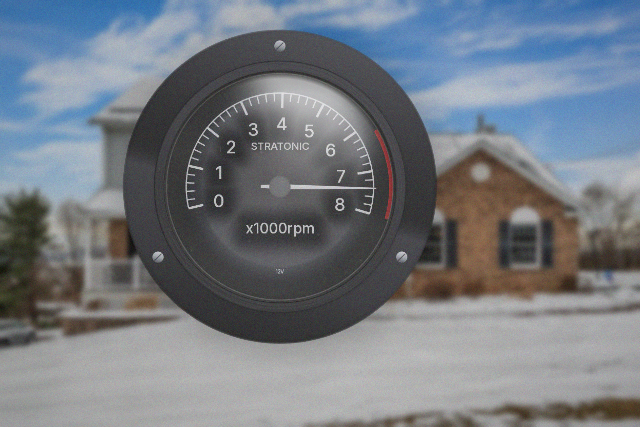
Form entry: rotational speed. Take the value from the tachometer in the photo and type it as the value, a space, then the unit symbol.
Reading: 7400 rpm
